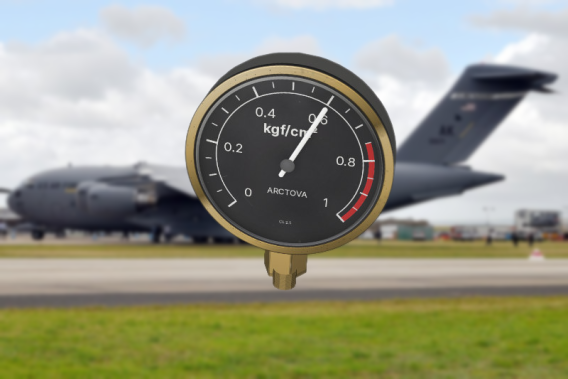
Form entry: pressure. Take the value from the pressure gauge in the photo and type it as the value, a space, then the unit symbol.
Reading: 0.6 kg/cm²
